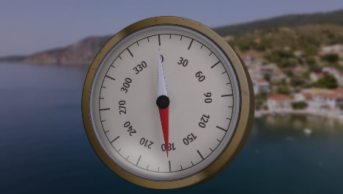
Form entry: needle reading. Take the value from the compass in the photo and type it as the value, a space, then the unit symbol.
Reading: 180 °
